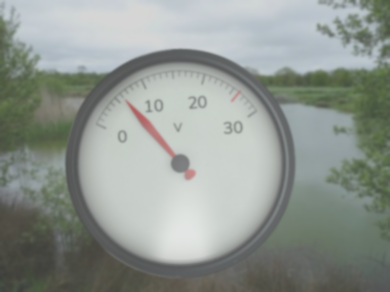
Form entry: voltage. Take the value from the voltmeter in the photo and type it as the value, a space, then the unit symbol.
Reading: 6 V
